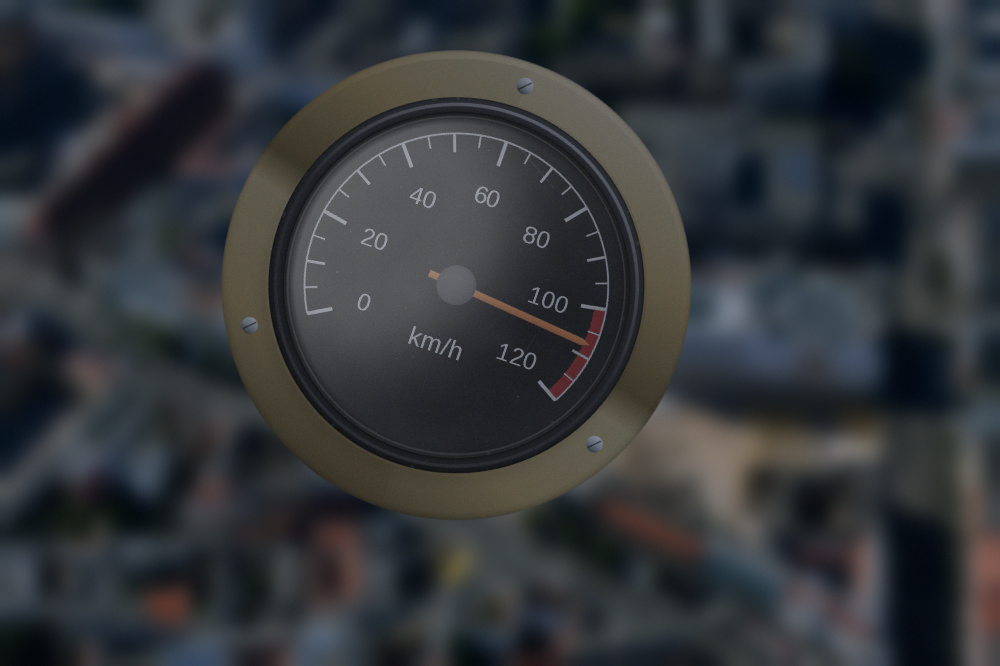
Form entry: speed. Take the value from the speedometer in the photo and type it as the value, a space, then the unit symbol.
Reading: 107.5 km/h
